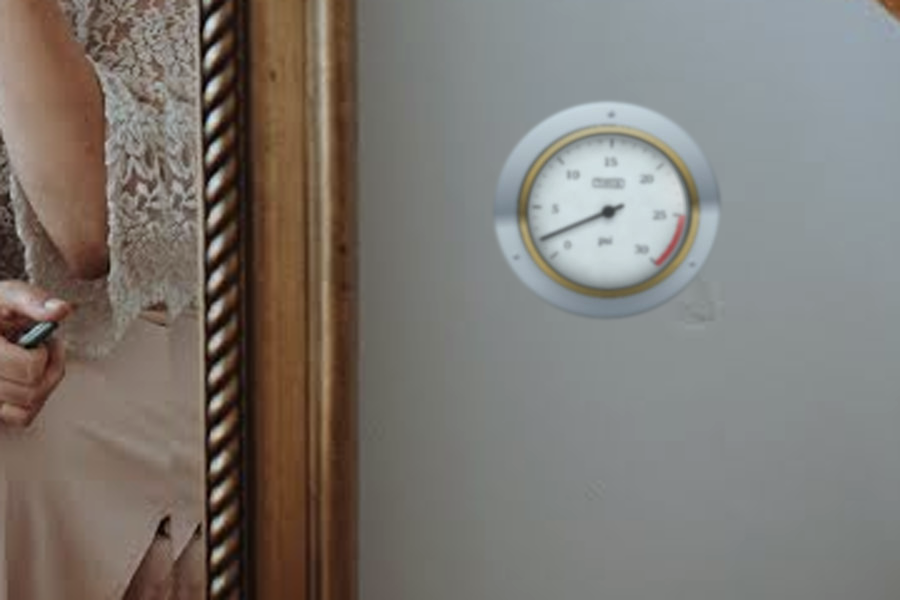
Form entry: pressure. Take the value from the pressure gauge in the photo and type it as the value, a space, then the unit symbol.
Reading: 2 psi
